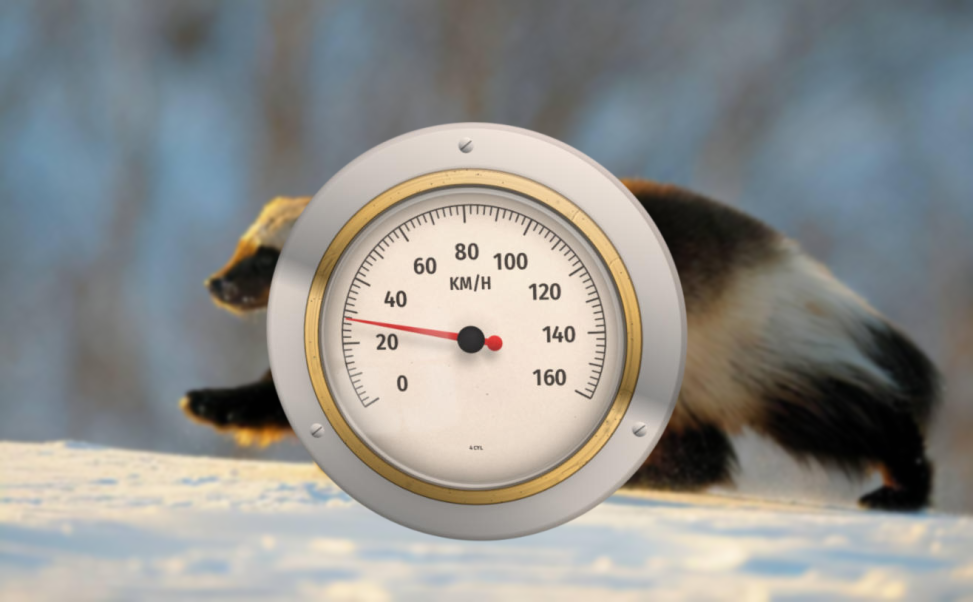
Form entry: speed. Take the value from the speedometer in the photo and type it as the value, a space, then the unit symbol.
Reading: 28 km/h
